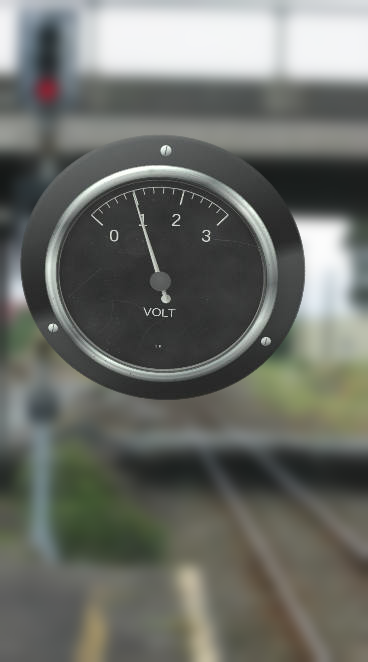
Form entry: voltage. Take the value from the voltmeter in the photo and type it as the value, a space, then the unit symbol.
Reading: 1 V
